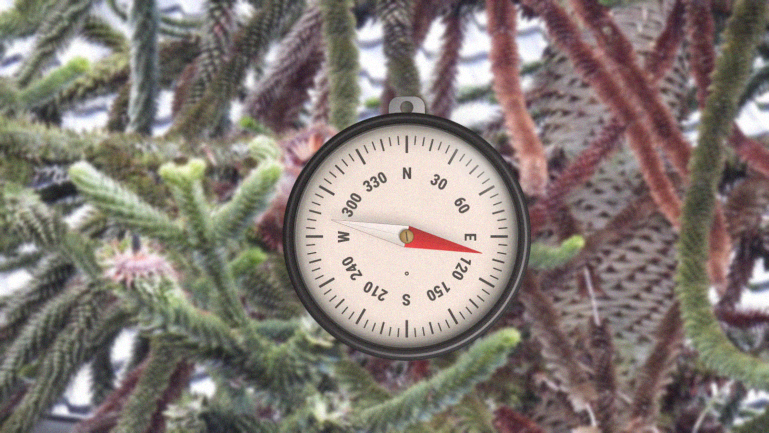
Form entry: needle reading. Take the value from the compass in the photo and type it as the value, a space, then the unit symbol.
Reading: 102.5 °
